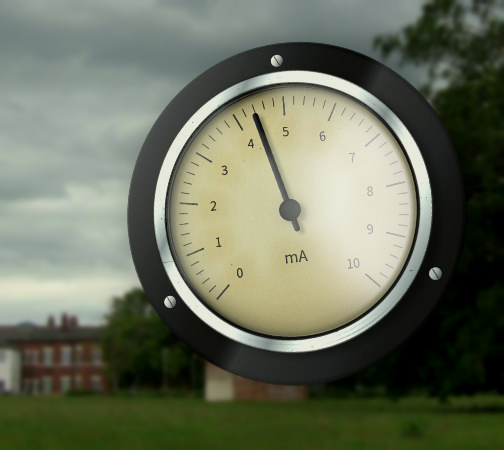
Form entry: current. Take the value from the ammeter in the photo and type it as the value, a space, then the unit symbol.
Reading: 4.4 mA
